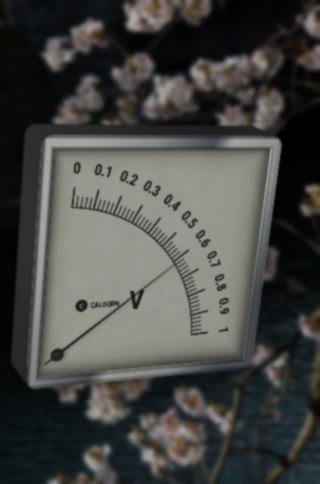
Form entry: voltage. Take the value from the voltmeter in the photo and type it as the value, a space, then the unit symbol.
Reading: 0.6 V
